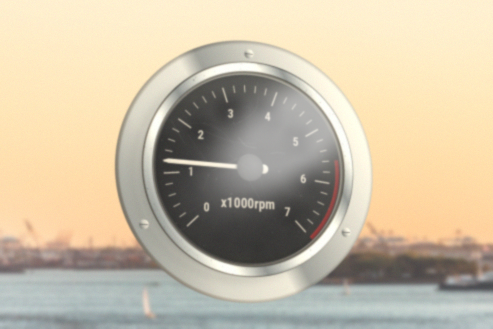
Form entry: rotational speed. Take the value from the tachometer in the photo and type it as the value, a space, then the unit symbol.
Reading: 1200 rpm
